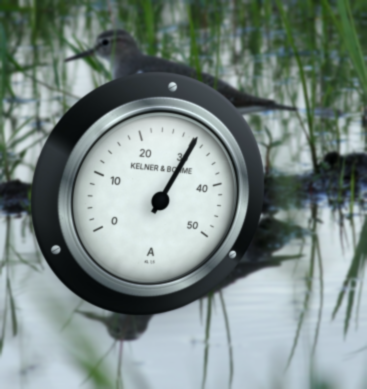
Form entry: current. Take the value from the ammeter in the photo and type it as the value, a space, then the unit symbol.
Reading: 30 A
